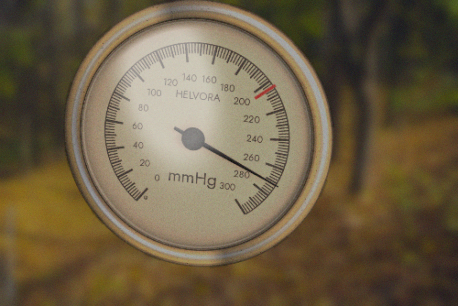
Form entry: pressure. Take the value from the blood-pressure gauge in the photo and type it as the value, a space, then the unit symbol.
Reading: 270 mmHg
